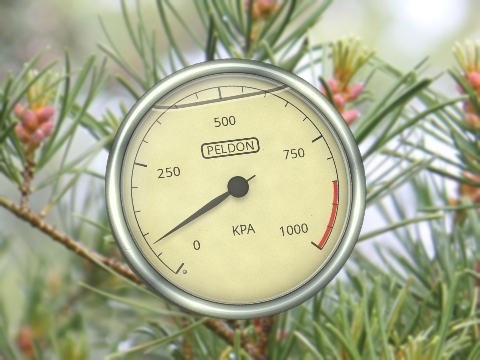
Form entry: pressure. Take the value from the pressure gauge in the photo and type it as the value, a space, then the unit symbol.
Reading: 75 kPa
